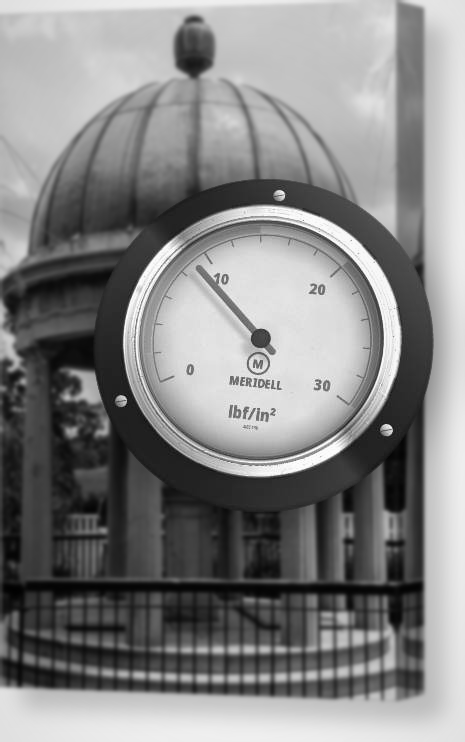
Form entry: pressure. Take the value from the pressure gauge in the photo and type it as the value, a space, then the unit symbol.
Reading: 9 psi
